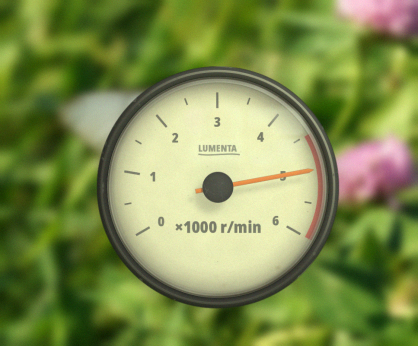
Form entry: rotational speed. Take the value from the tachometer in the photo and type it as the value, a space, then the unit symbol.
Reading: 5000 rpm
